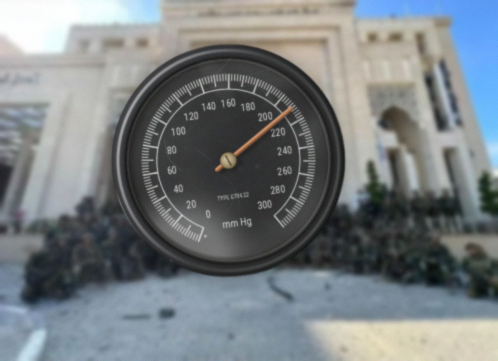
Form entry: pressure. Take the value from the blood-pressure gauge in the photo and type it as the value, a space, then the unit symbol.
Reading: 210 mmHg
